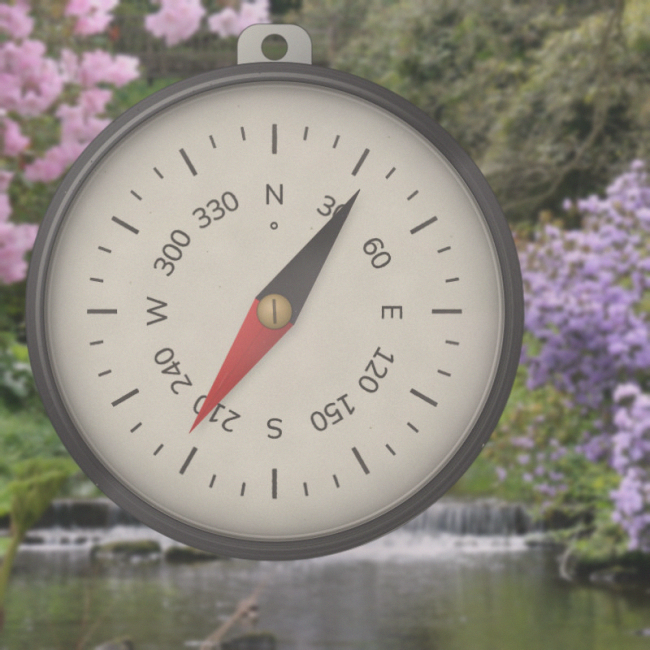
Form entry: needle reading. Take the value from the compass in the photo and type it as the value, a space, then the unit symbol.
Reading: 215 °
